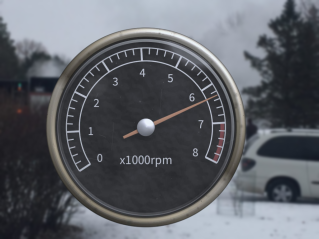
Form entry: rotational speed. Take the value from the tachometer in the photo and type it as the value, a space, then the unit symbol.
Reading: 6300 rpm
